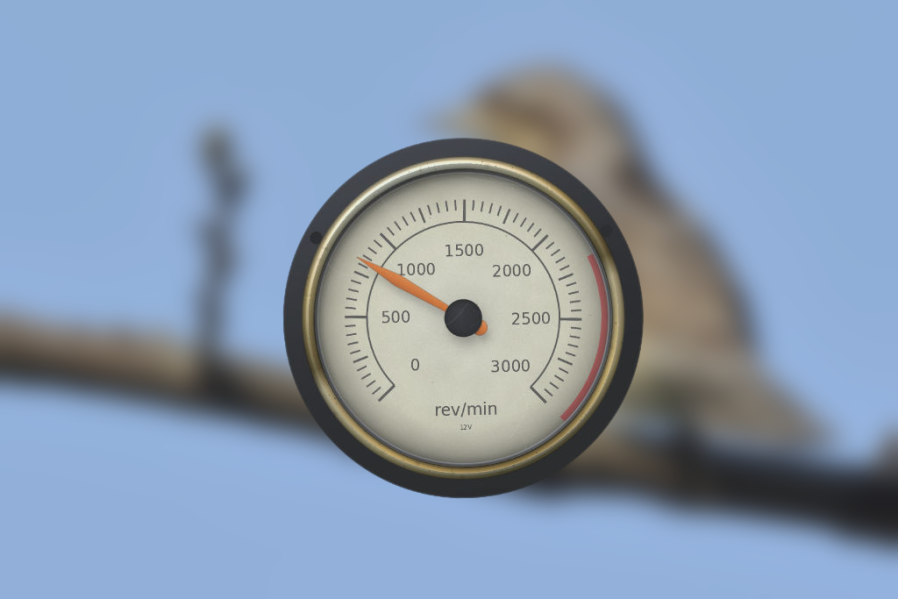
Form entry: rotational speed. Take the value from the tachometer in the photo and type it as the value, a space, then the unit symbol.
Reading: 825 rpm
